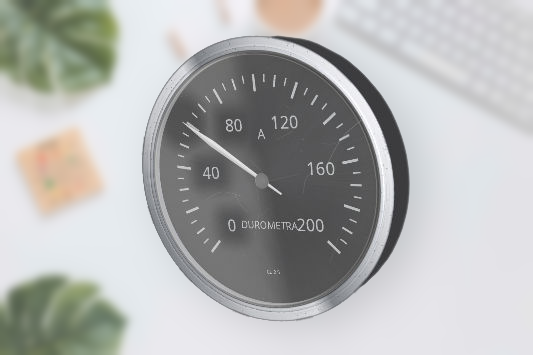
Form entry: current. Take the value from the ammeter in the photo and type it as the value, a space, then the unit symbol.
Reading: 60 A
